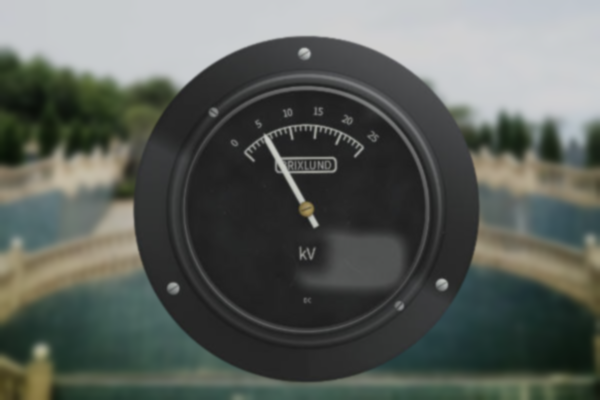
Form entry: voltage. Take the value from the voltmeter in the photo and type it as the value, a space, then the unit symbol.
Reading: 5 kV
